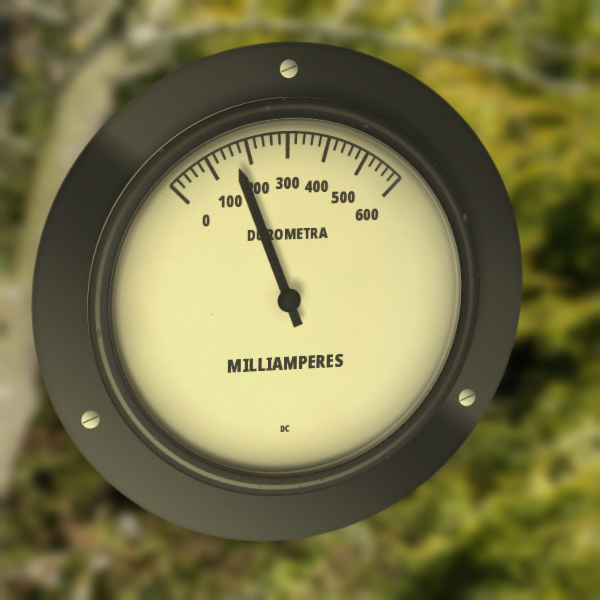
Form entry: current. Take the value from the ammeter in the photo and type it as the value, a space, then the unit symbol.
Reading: 160 mA
